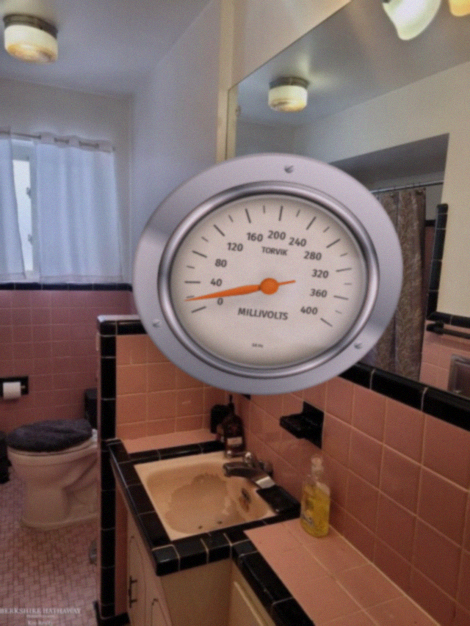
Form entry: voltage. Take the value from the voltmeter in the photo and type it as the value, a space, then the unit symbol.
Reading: 20 mV
